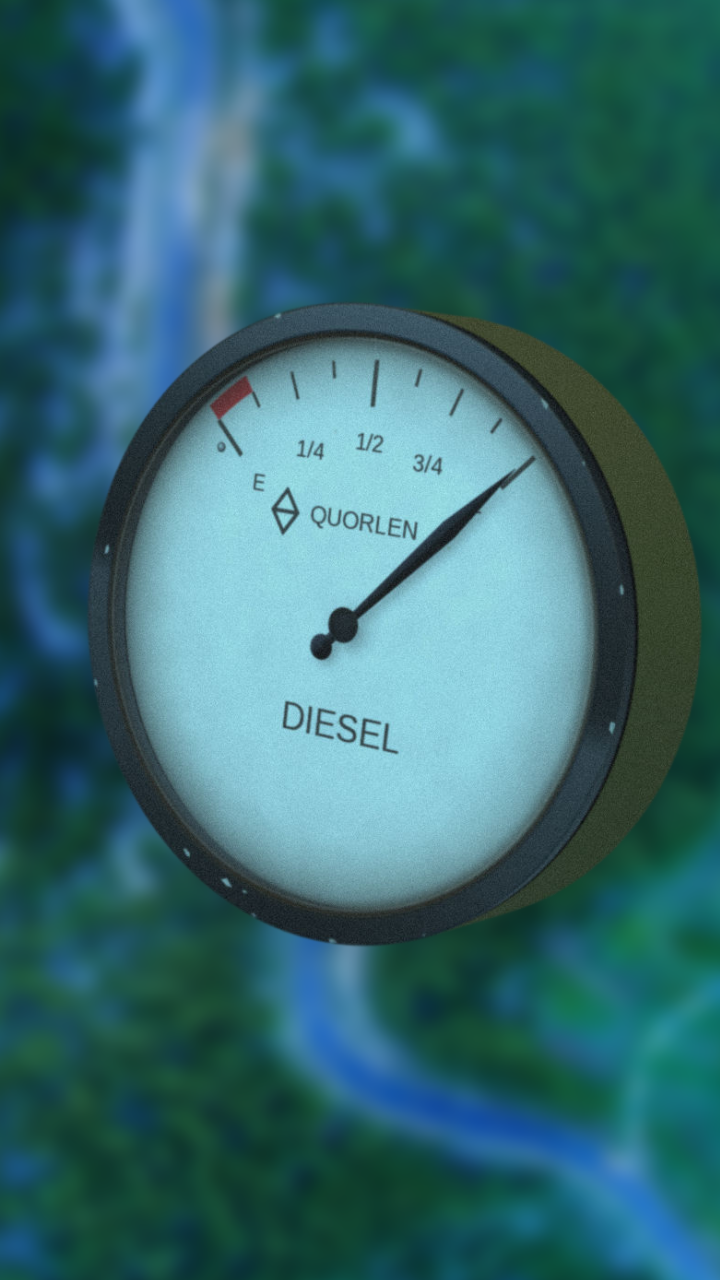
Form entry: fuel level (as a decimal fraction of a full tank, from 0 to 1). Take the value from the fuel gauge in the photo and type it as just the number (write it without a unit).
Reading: 1
